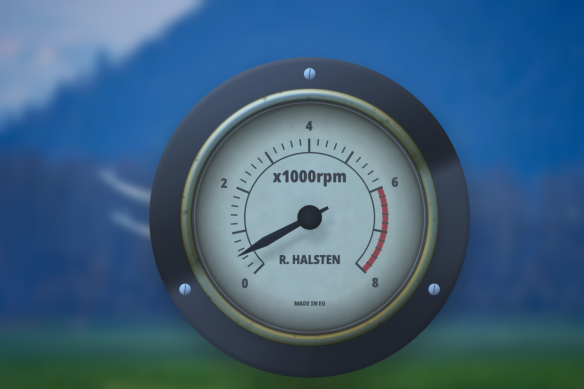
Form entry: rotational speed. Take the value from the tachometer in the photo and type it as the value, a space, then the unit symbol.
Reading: 500 rpm
